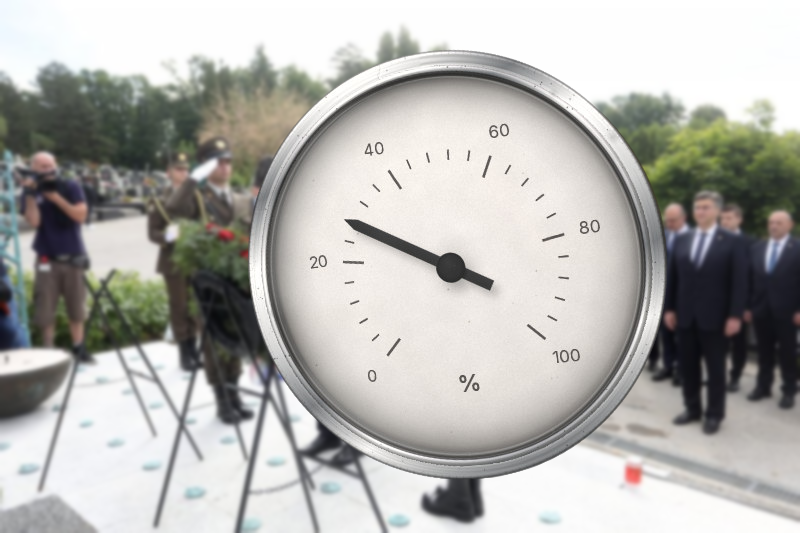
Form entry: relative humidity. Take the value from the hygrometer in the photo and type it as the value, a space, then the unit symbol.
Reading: 28 %
